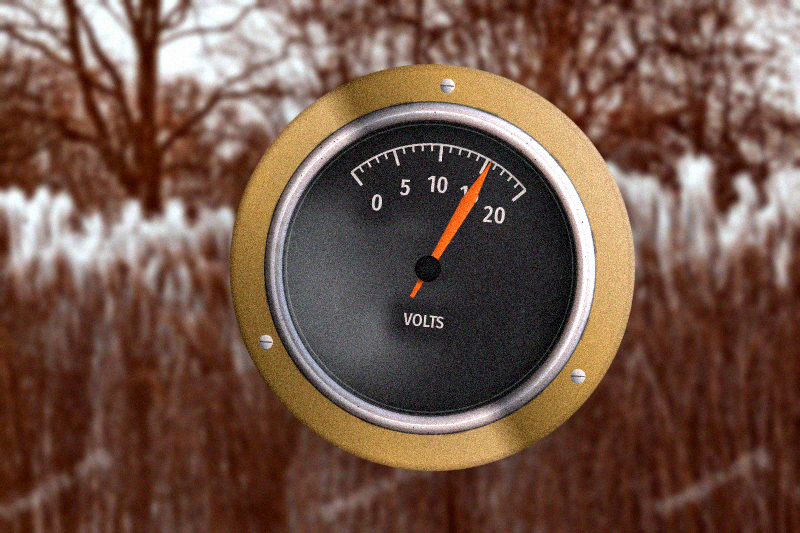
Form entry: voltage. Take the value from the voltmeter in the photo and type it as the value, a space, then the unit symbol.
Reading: 15.5 V
